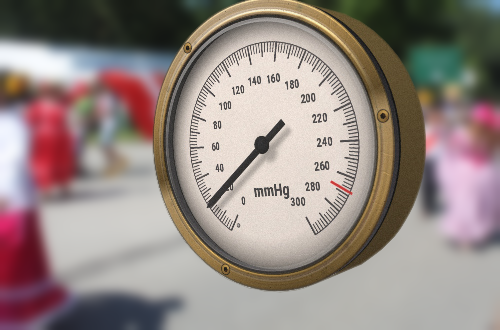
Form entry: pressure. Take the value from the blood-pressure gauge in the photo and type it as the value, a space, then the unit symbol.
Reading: 20 mmHg
